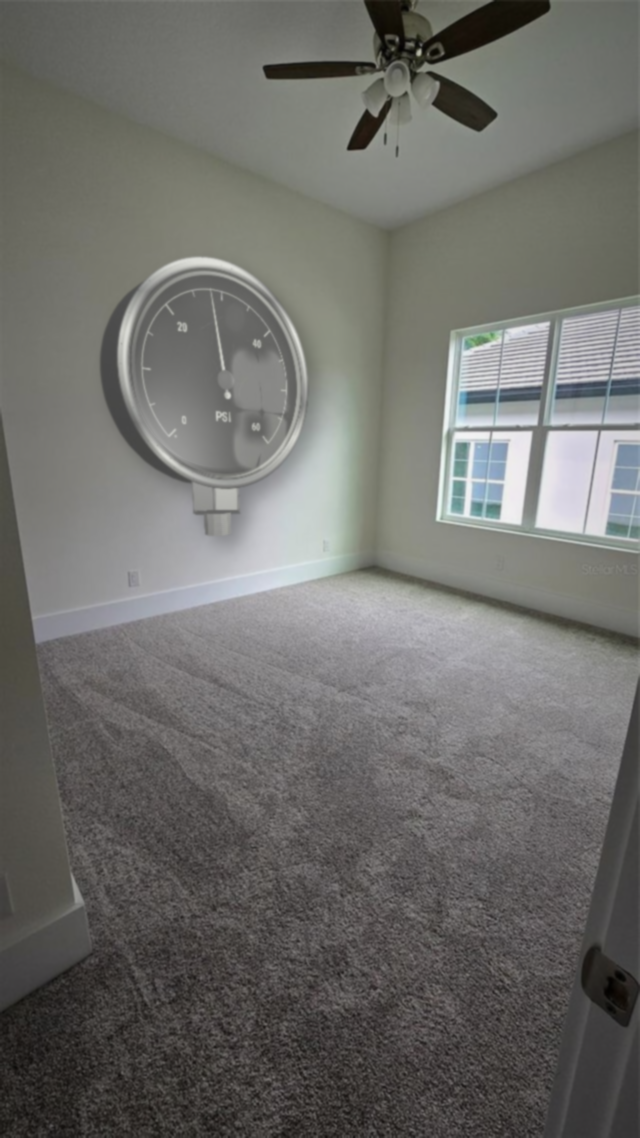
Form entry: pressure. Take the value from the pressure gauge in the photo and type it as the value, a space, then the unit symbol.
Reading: 27.5 psi
